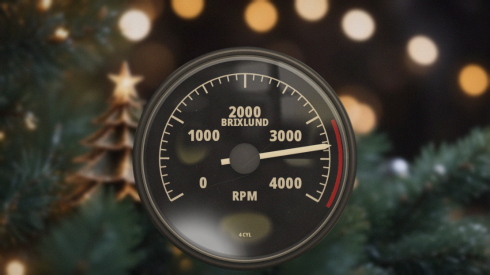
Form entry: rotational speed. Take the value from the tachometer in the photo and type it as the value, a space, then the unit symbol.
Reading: 3350 rpm
